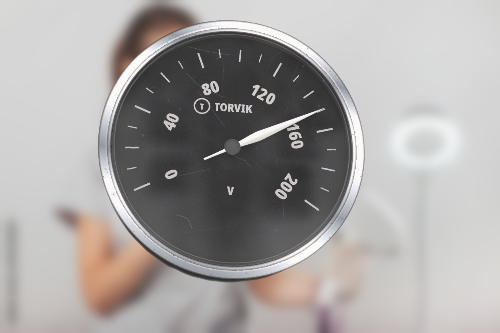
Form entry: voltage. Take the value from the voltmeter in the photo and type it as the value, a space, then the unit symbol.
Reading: 150 V
